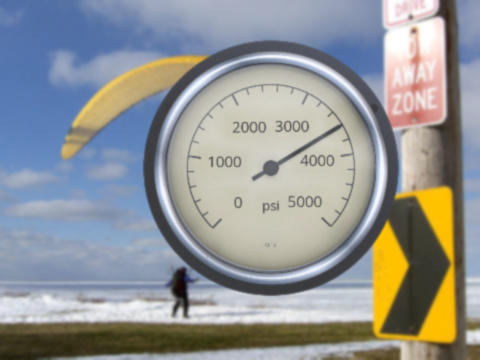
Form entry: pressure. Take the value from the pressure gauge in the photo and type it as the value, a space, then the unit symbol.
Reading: 3600 psi
